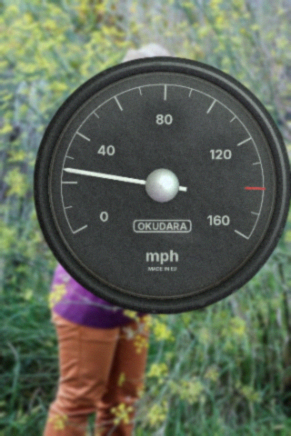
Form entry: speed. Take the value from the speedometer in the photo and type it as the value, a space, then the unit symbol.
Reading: 25 mph
